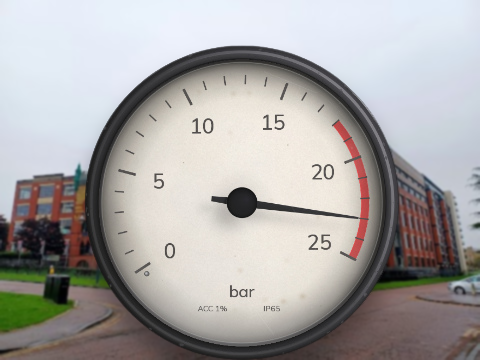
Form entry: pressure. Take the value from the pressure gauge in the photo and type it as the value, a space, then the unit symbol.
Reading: 23 bar
